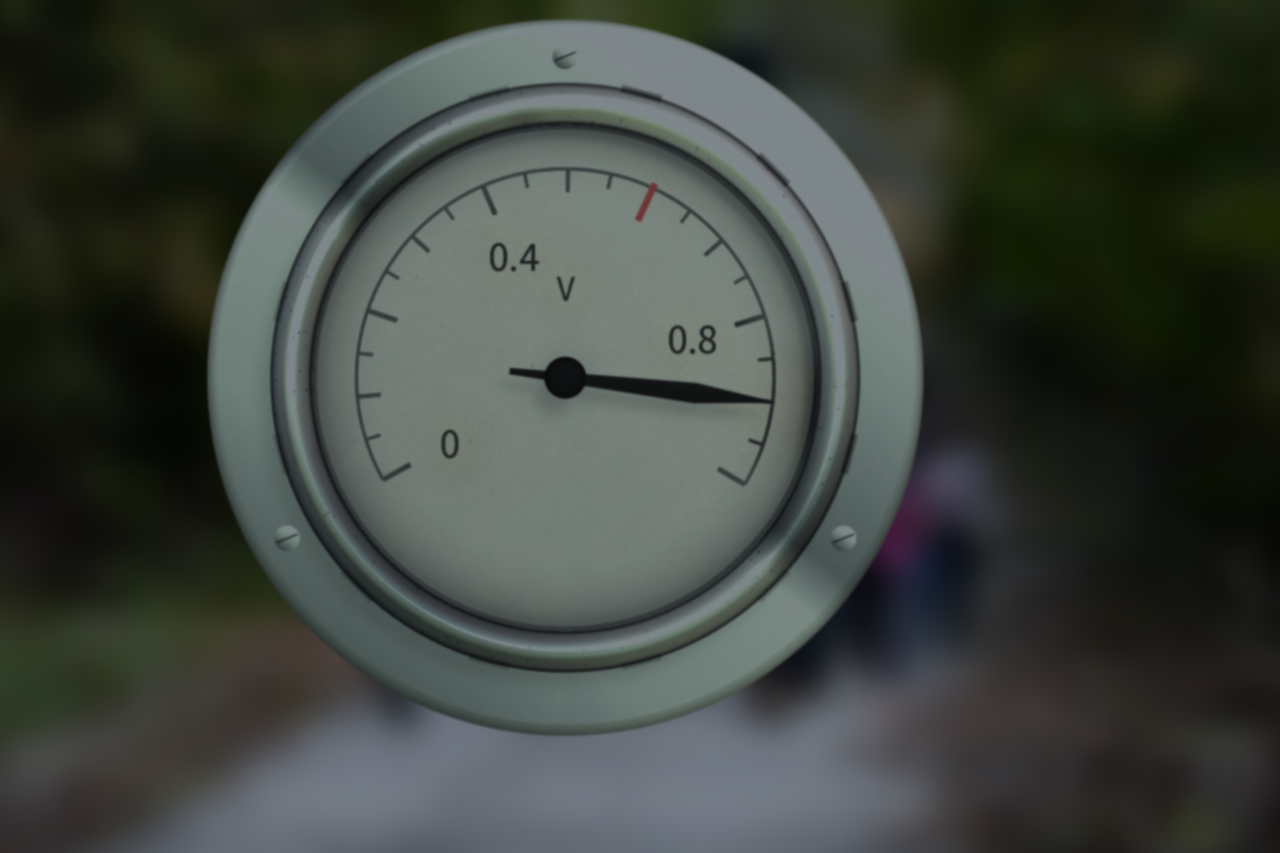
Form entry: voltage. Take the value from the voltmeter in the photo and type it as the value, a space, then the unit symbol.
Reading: 0.9 V
